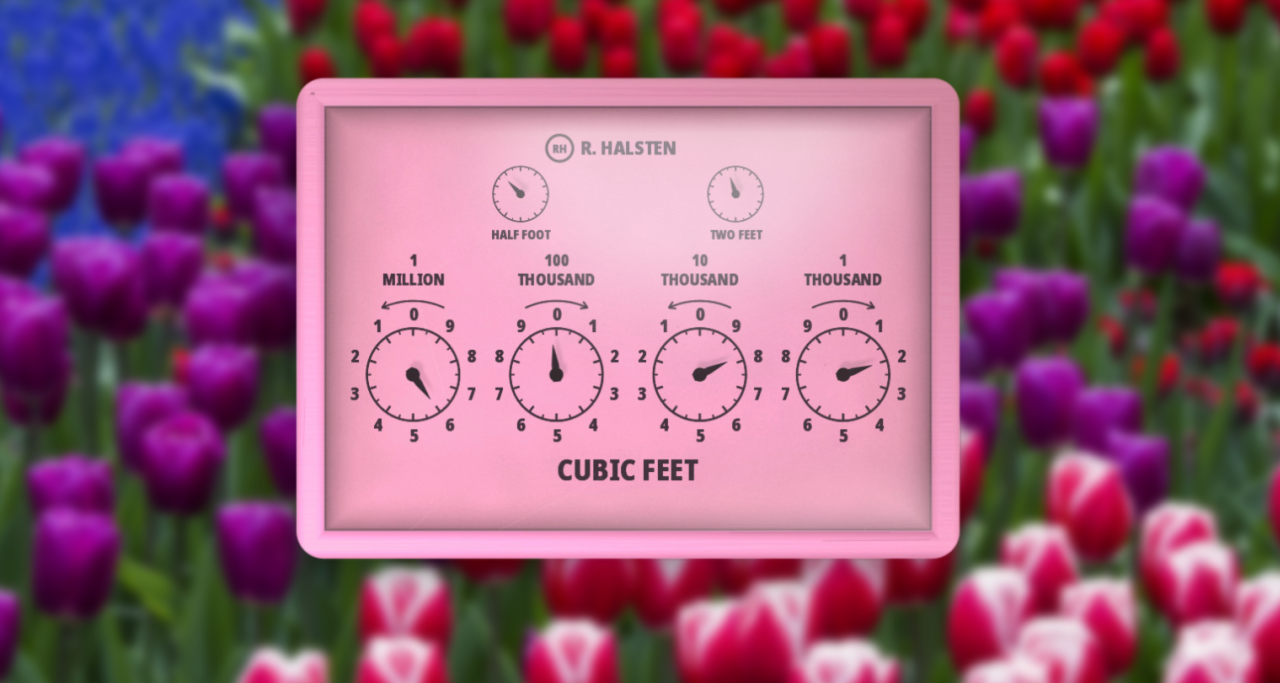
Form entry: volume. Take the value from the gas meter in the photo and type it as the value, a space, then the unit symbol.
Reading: 598200 ft³
